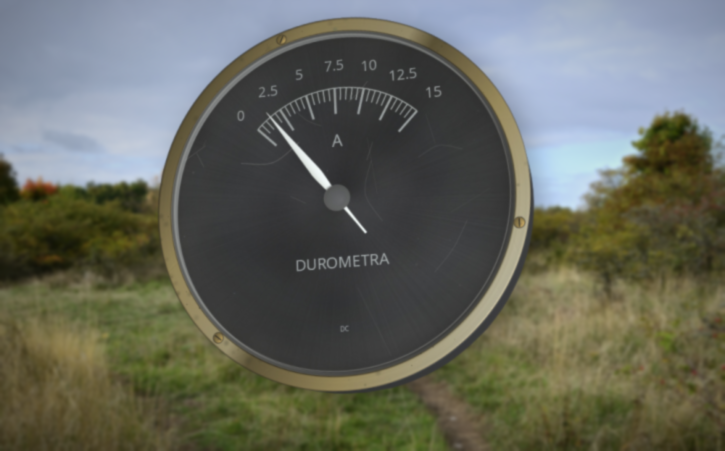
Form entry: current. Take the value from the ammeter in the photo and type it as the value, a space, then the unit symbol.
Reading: 1.5 A
